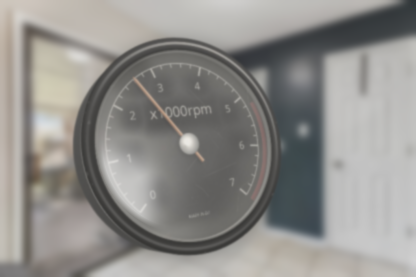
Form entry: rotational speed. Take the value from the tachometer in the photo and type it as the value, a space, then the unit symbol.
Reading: 2600 rpm
